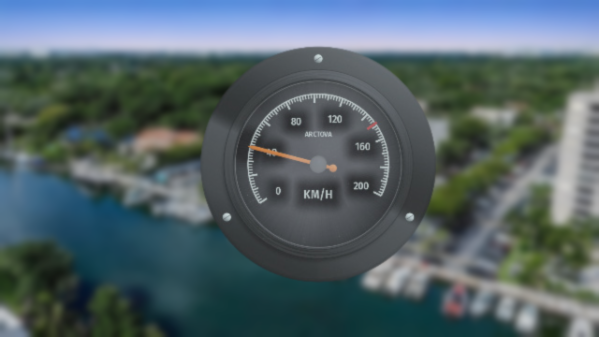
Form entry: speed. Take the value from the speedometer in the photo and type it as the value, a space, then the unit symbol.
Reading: 40 km/h
